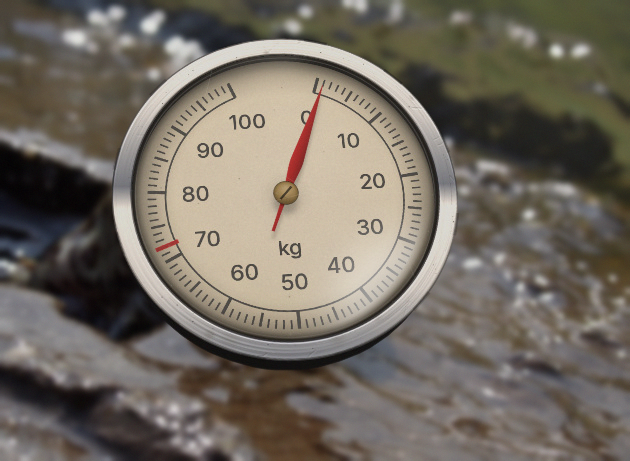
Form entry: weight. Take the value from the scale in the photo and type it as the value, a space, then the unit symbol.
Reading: 1 kg
